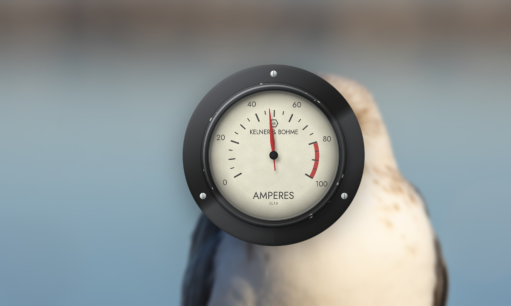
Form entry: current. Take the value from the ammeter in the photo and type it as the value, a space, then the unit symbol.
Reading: 47.5 A
